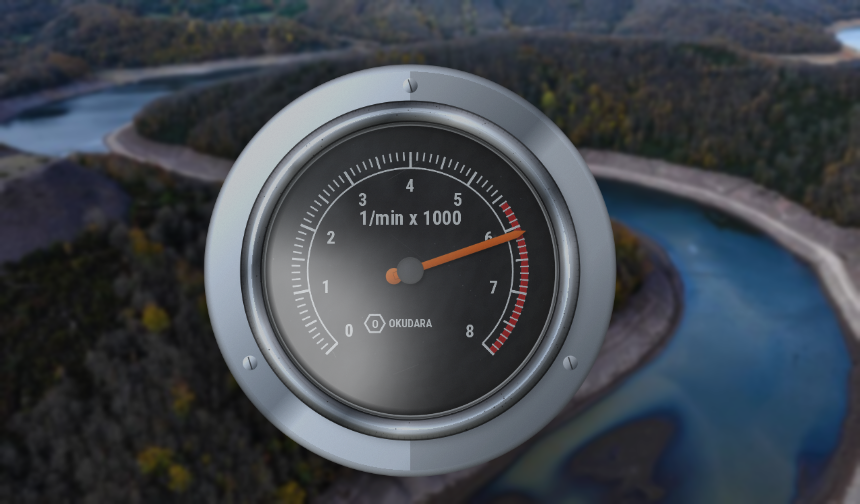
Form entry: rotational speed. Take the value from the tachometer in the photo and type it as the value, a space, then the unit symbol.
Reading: 6100 rpm
